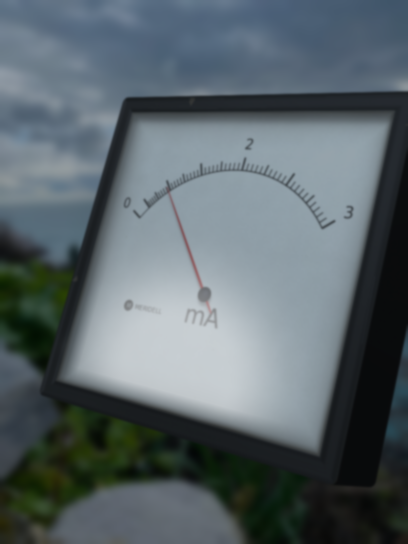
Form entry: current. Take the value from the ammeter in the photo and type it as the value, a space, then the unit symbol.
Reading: 1 mA
